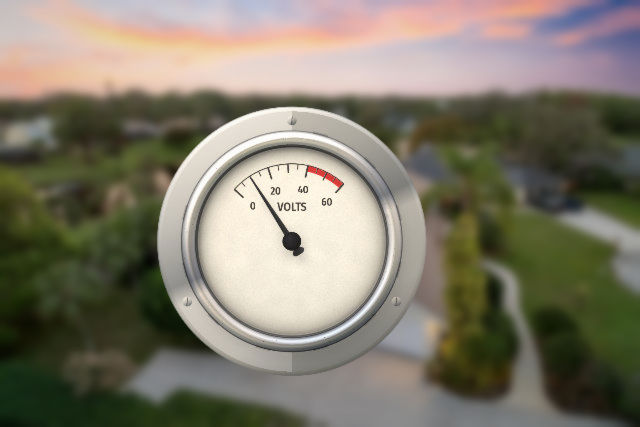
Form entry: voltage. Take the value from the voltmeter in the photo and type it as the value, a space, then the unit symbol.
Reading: 10 V
